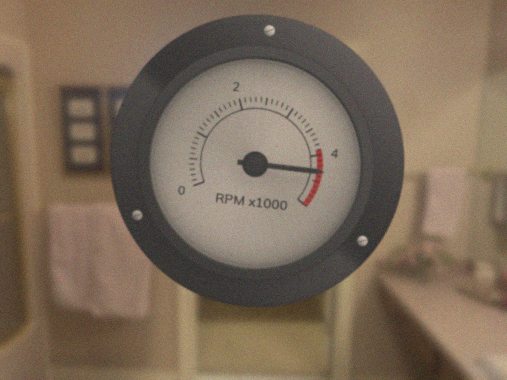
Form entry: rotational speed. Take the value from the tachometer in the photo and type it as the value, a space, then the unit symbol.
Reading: 4300 rpm
